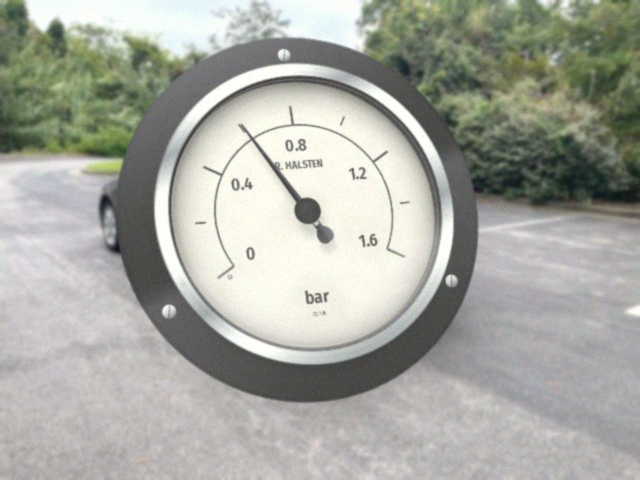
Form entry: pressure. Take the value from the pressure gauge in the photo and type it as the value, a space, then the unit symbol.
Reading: 0.6 bar
